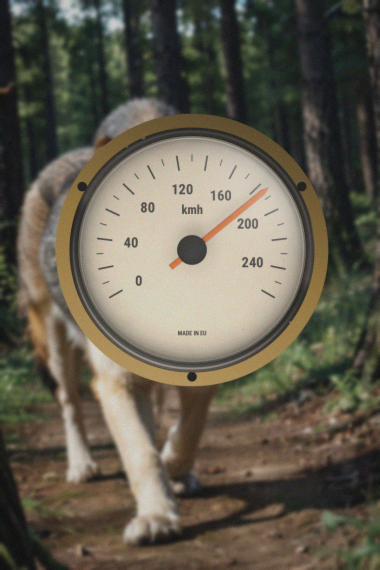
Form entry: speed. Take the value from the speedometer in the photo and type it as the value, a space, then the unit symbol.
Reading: 185 km/h
